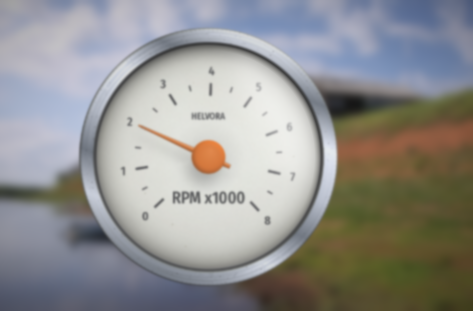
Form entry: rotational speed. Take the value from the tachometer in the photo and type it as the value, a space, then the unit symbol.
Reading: 2000 rpm
